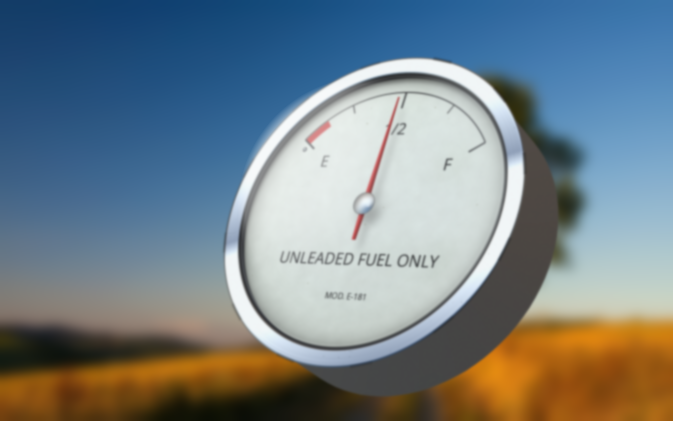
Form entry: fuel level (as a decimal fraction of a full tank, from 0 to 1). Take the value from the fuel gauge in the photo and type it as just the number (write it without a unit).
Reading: 0.5
